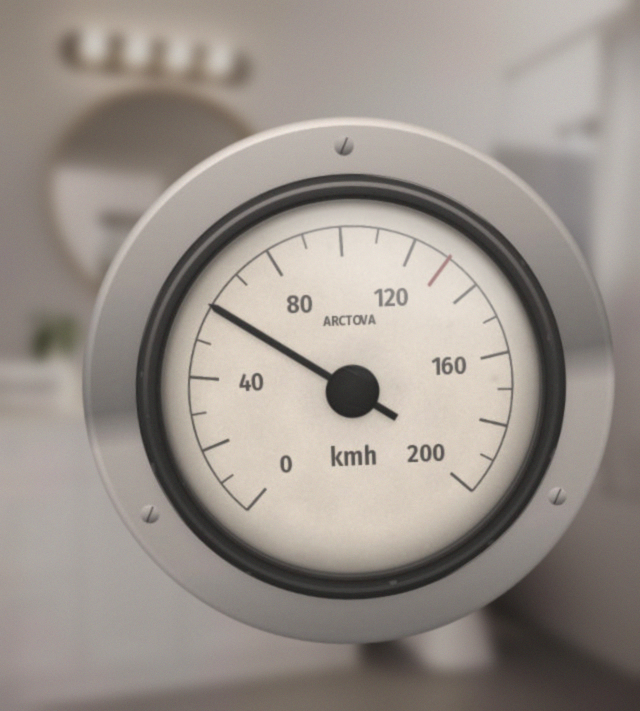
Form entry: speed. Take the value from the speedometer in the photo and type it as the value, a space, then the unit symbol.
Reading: 60 km/h
